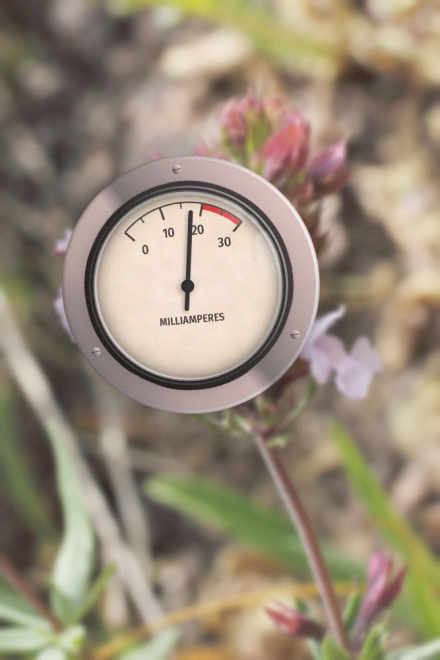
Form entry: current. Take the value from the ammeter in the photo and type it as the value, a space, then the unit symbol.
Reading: 17.5 mA
